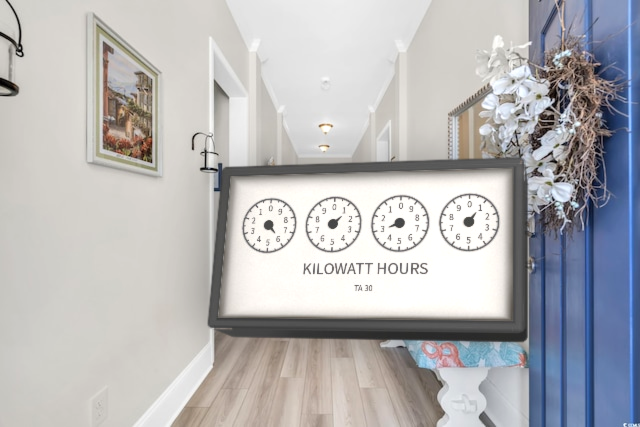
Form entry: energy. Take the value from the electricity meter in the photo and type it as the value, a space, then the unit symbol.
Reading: 6131 kWh
